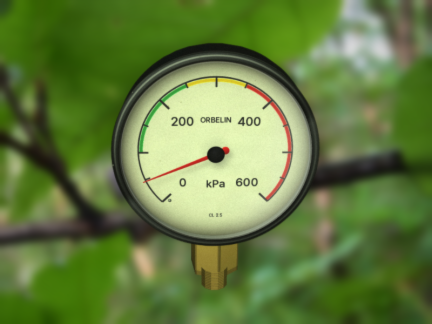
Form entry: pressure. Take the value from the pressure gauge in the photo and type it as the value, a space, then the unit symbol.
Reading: 50 kPa
